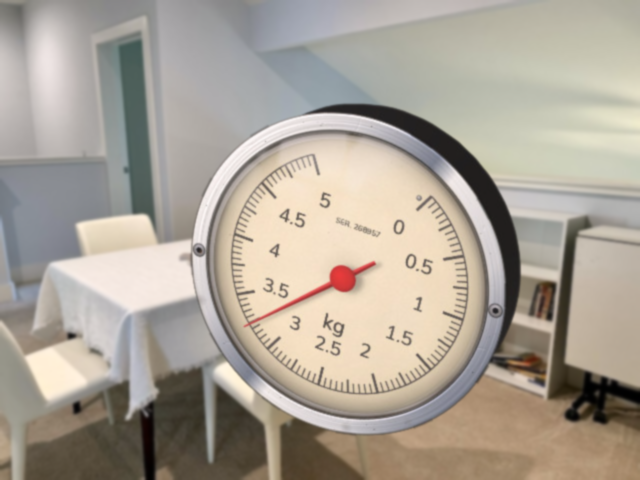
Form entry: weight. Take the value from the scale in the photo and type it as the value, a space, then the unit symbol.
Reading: 3.25 kg
